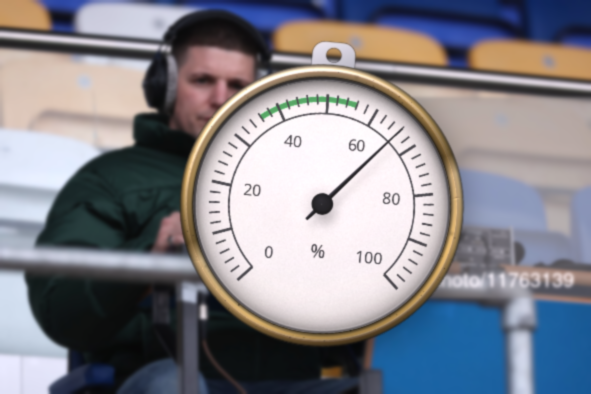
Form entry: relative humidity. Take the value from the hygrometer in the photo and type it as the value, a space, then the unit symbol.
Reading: 66 %
